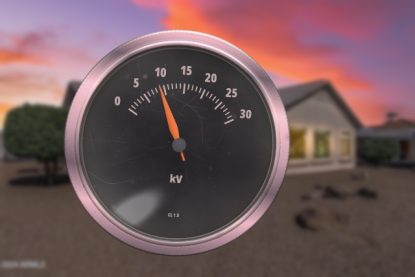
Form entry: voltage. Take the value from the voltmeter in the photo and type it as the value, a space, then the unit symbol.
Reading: 9 kV
